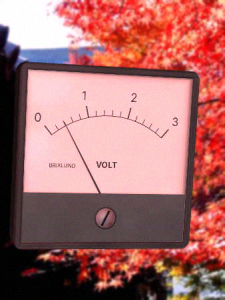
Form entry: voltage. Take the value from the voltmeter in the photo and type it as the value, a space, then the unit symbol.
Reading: 0.4 V
